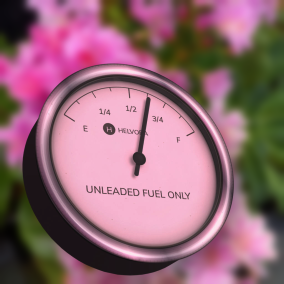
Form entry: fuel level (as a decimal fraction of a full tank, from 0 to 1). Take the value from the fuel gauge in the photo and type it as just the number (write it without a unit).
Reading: 0.625
